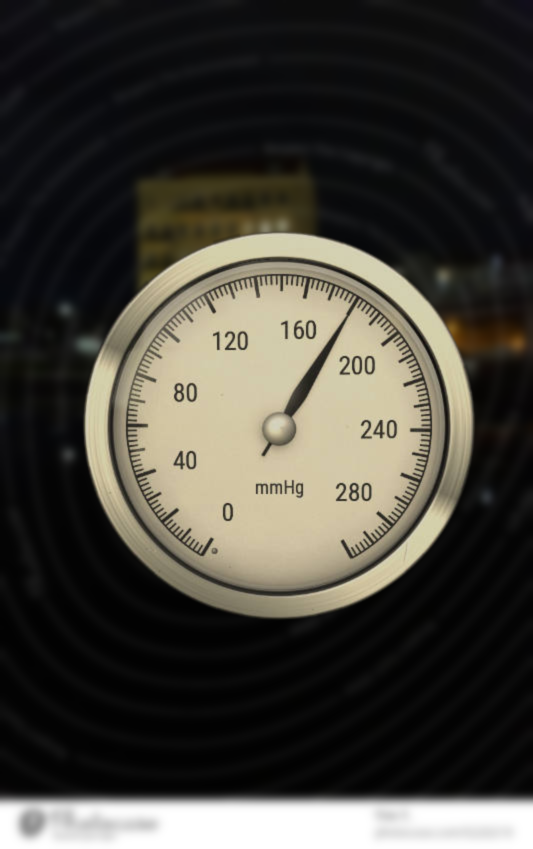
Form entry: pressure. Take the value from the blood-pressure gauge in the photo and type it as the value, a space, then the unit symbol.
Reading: 180 mmHg
